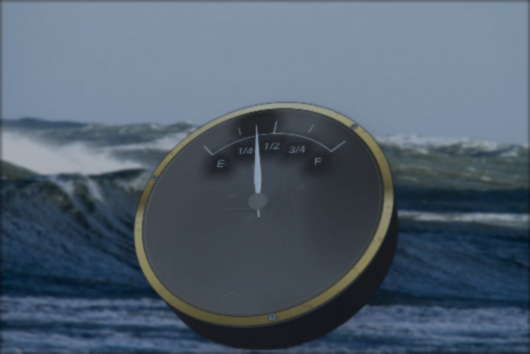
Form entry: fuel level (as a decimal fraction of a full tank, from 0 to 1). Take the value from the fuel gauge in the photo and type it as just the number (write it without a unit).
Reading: 0.375
